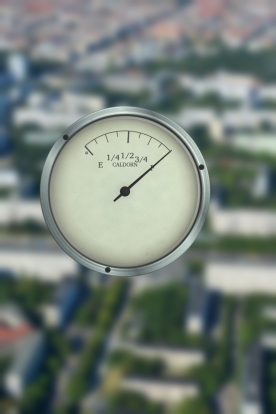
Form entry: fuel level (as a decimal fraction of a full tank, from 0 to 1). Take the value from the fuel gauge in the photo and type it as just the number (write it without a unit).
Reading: 1
